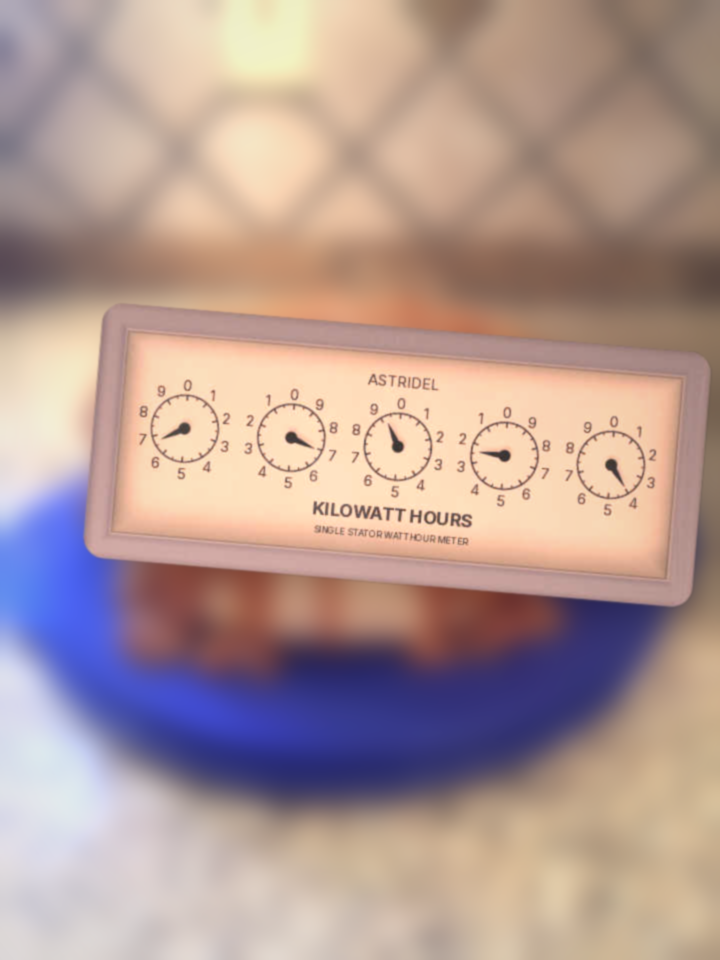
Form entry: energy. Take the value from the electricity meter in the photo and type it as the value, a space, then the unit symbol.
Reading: 66924 kWh
